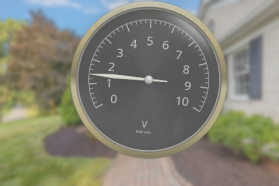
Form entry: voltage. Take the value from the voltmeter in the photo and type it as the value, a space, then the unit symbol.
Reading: 1.4 V
